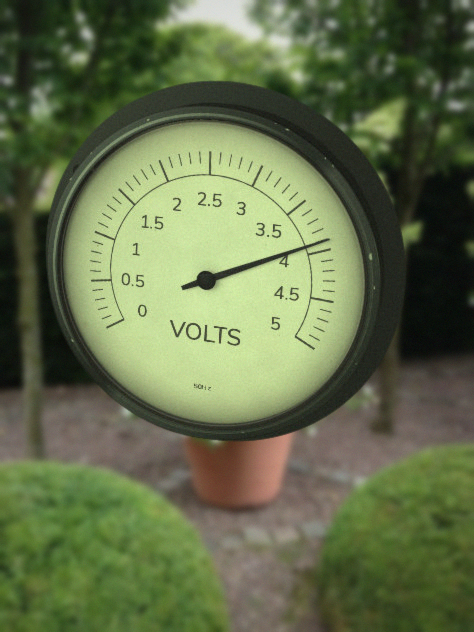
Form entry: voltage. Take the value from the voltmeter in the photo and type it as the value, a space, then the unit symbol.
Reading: 3.9 V
